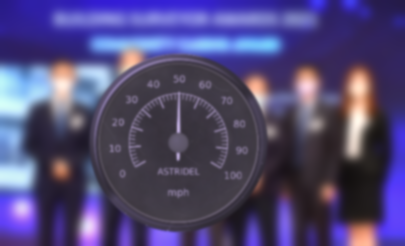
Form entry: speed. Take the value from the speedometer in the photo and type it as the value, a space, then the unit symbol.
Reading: 50 mph
